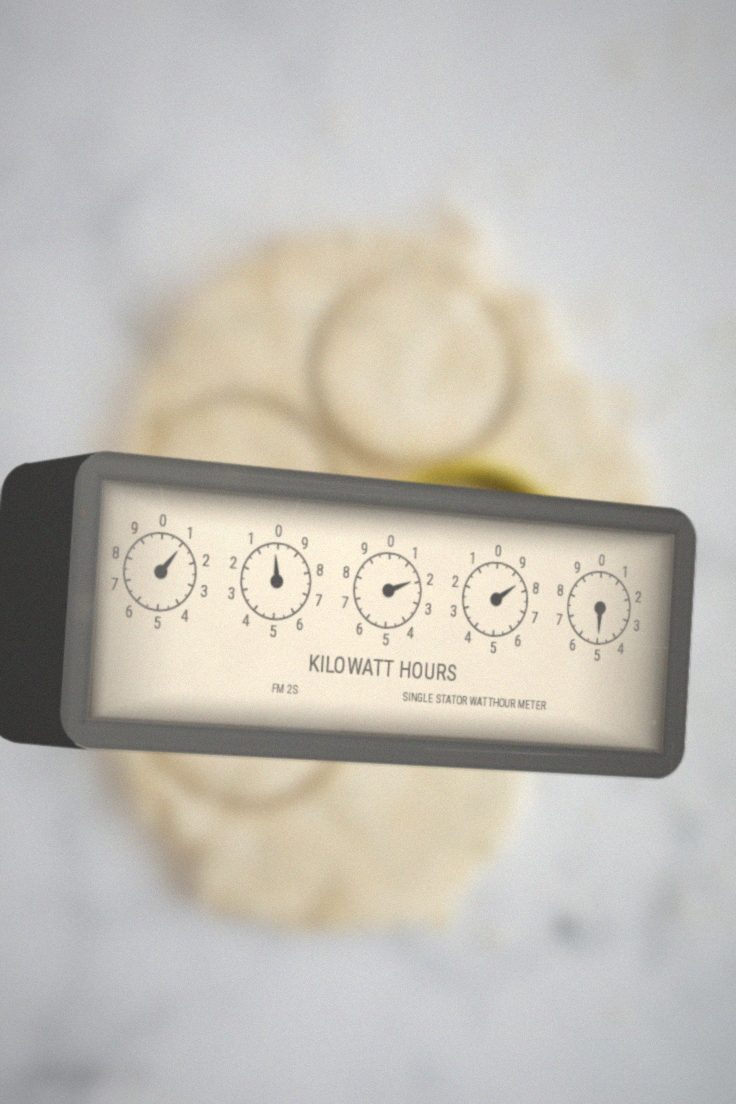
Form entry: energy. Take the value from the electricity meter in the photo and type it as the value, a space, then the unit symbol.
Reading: 10185 kWh
